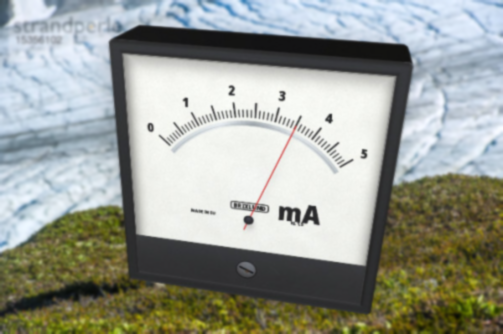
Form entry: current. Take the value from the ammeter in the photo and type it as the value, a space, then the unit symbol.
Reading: 3.5 mA
